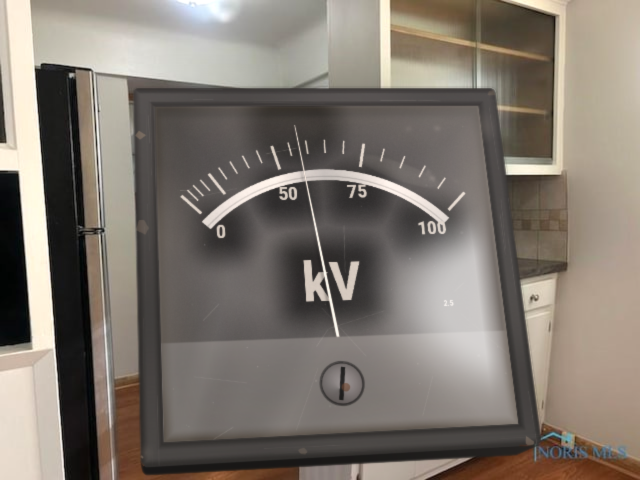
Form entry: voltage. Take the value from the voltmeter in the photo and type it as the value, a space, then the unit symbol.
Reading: 57.5 kV
